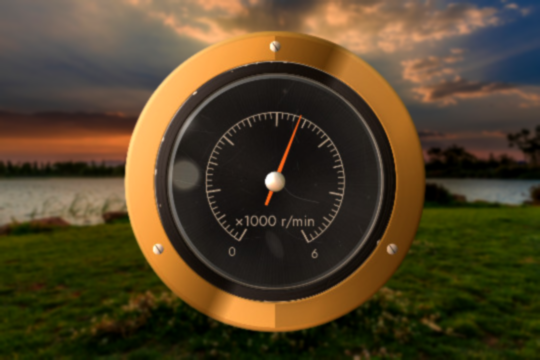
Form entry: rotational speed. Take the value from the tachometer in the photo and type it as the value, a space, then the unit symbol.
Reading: 3400 rpm
